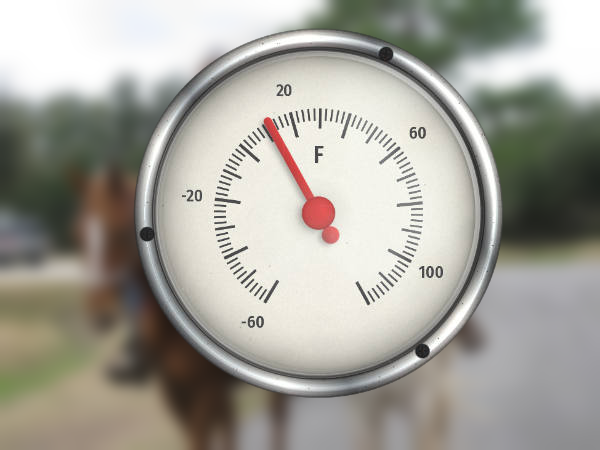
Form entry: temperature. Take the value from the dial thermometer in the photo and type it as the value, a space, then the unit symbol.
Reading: 12 °F
